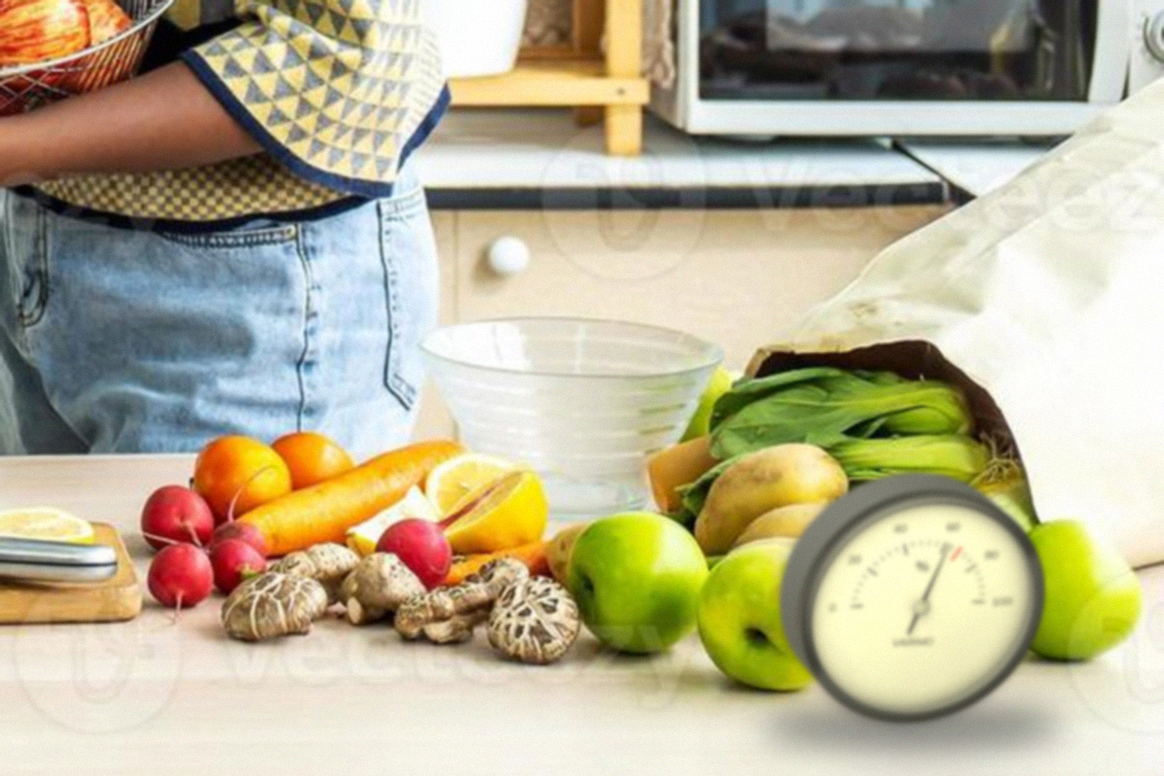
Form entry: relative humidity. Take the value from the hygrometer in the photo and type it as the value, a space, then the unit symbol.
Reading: 60 %
